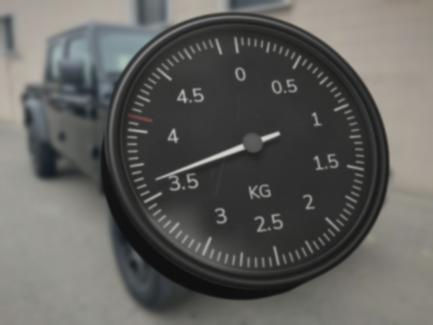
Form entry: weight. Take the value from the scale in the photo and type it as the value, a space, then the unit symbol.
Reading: 3.6 kg
